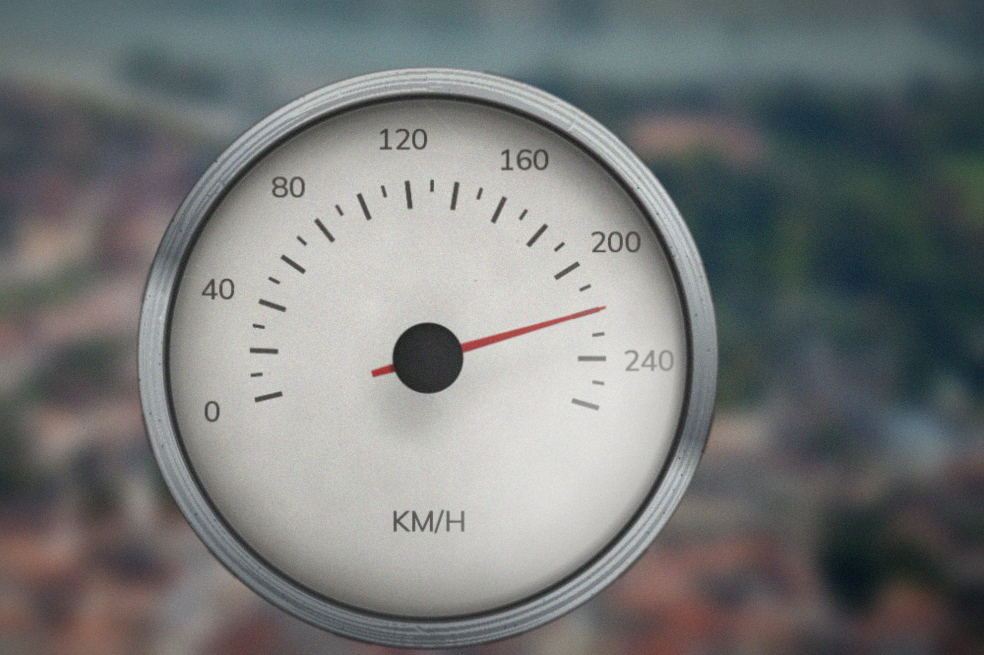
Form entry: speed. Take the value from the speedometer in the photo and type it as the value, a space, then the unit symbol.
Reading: 220 km/h
